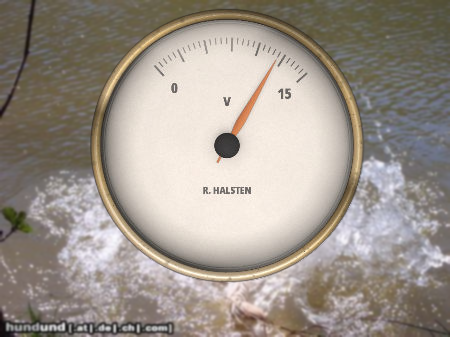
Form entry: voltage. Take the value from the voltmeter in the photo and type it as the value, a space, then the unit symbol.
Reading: 12 V
